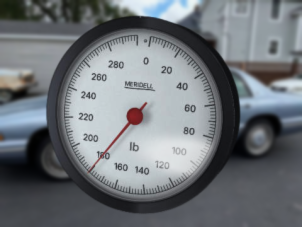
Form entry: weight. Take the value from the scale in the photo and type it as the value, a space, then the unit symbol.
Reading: 180 lb
